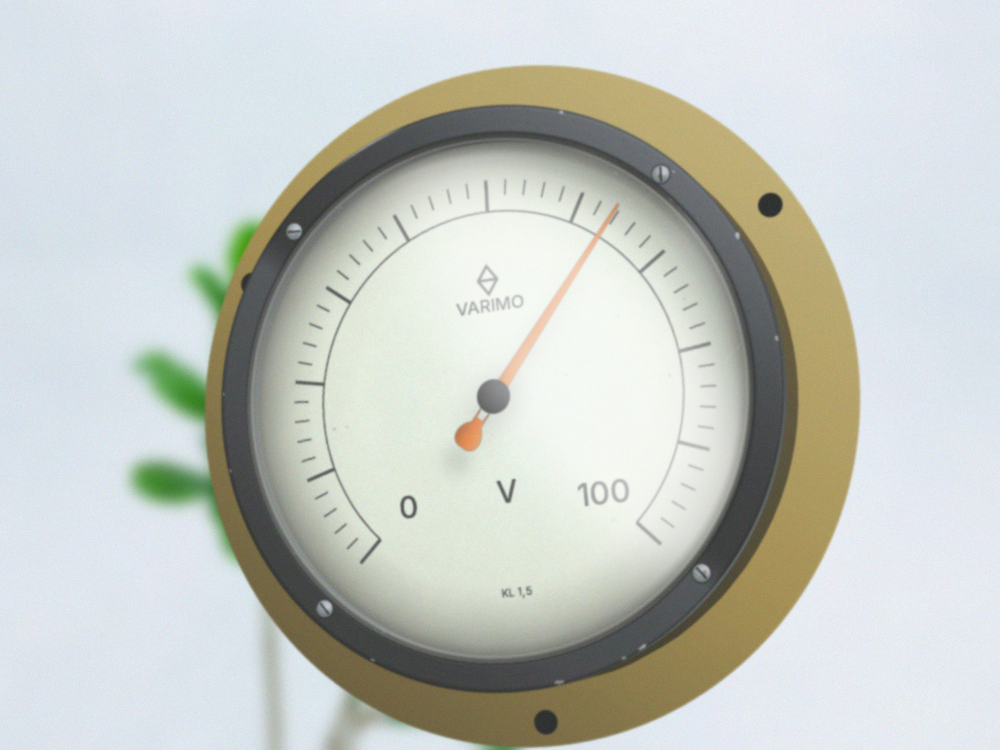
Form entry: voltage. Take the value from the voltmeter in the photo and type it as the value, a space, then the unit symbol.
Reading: 64 V
